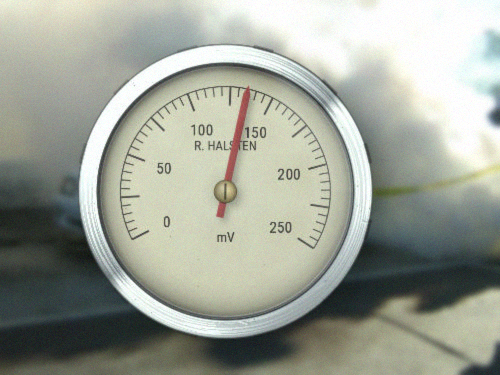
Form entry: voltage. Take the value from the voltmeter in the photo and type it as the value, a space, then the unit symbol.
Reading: 135 mV
